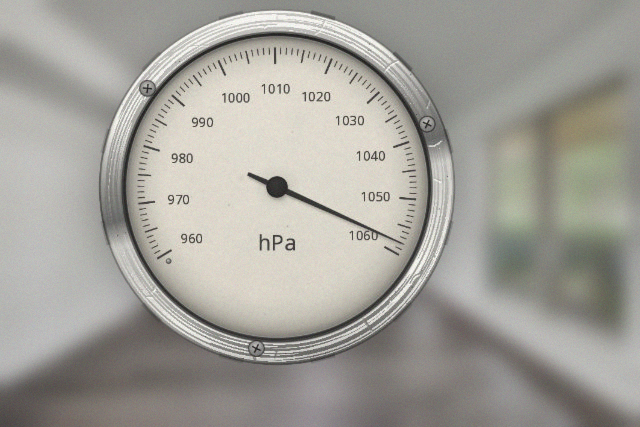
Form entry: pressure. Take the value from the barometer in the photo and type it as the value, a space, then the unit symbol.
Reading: 1058 hPa
